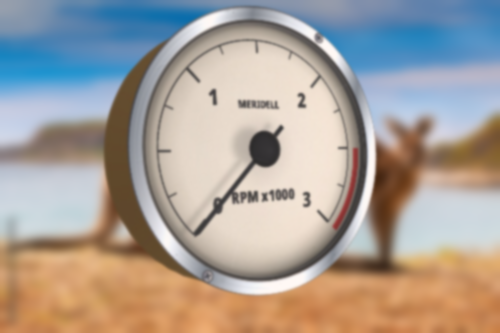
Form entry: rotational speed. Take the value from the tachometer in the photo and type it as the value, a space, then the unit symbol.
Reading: 0 rpm
